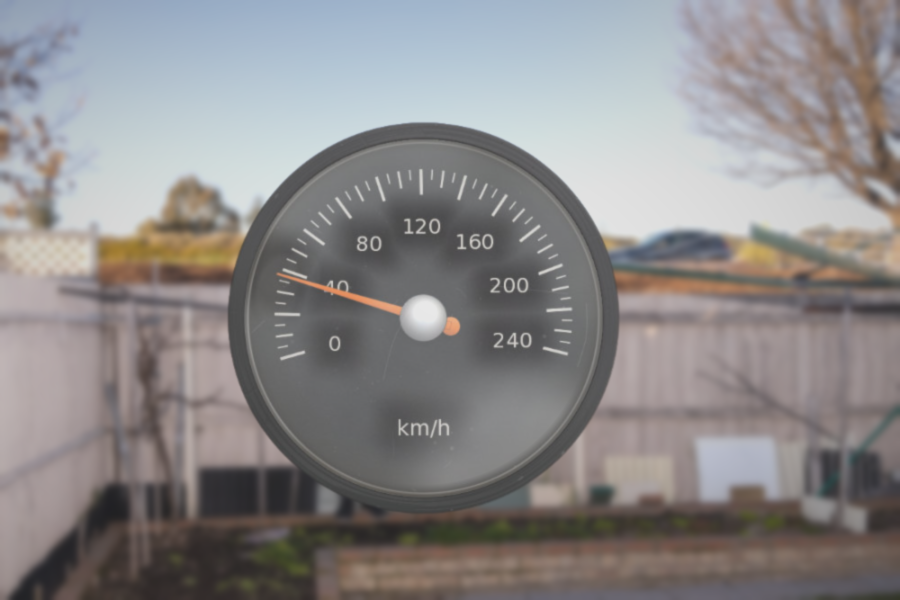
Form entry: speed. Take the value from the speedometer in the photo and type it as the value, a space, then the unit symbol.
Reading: 37.5 km/h
